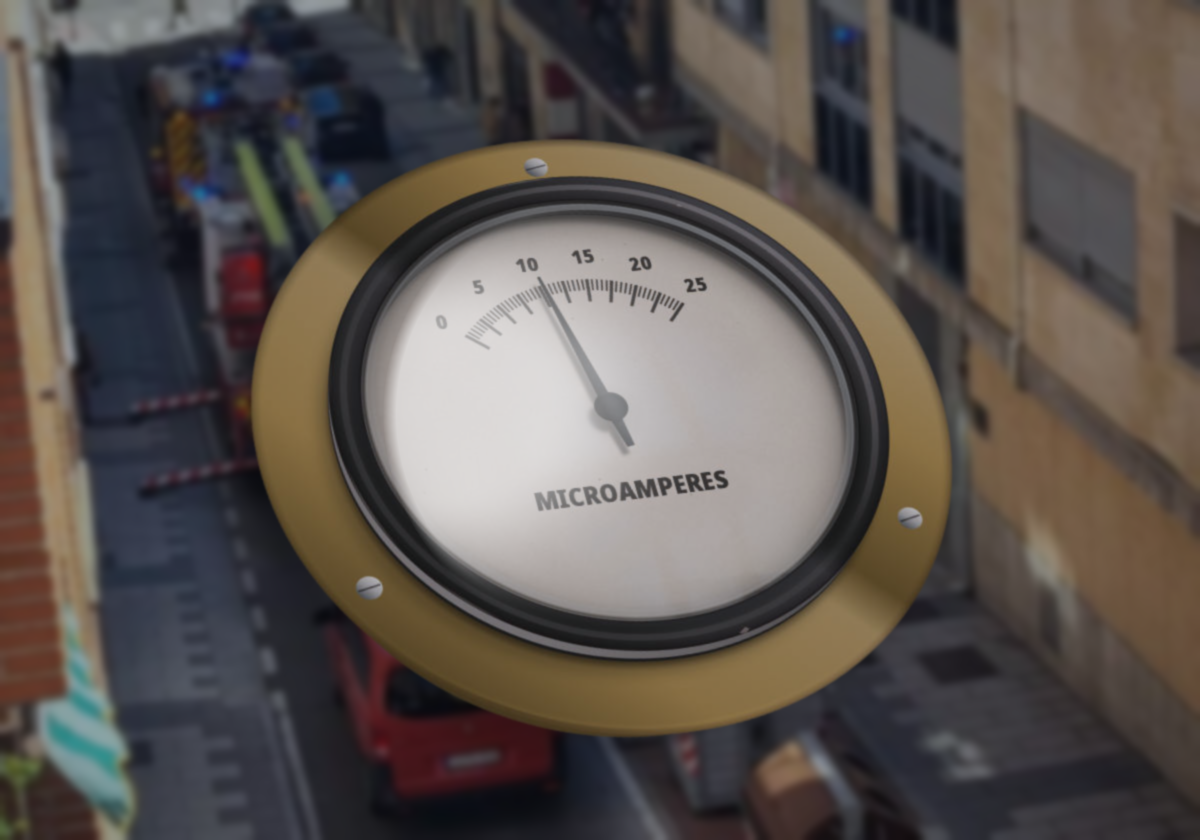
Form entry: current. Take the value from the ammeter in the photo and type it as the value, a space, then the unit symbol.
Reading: 10 µA
